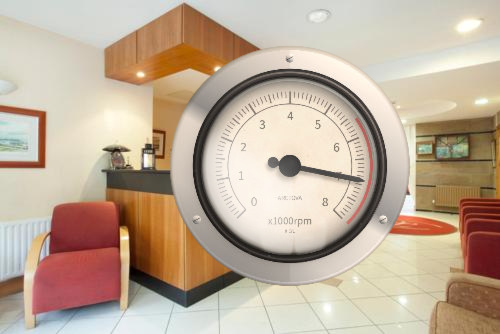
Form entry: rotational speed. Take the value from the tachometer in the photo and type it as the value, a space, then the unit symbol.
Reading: 7000 rpm
